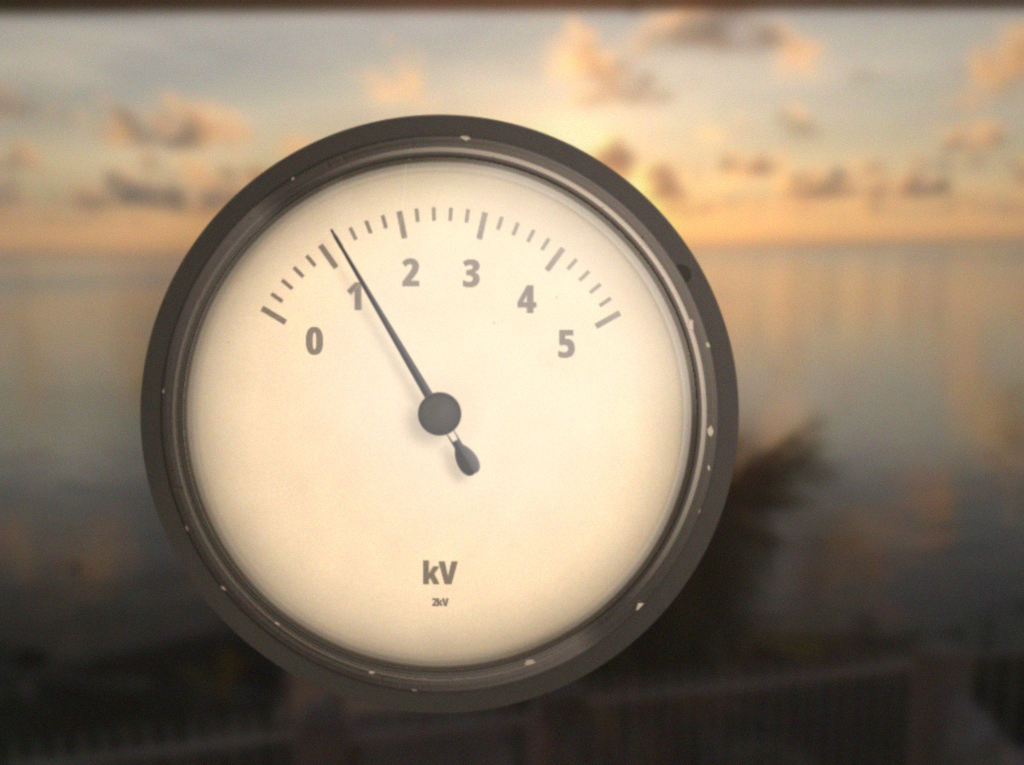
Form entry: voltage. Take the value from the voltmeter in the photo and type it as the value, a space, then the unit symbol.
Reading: 1.2 kV
